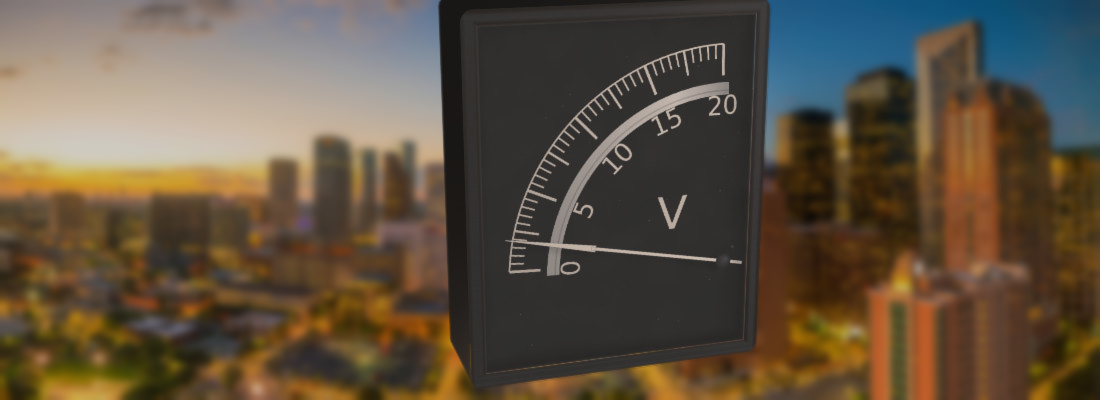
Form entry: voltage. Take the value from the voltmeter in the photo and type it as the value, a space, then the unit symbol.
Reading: 2 V
